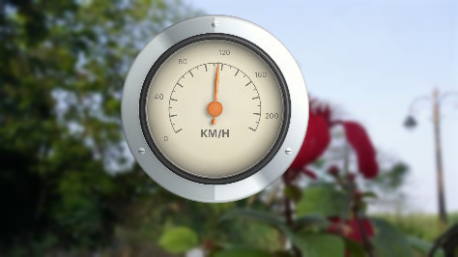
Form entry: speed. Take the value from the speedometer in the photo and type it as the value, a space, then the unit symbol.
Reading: 115 km/h
